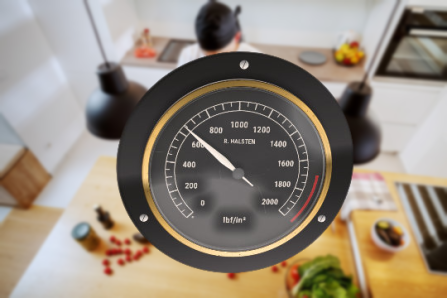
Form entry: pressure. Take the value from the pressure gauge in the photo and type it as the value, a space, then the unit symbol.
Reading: 650 psi
